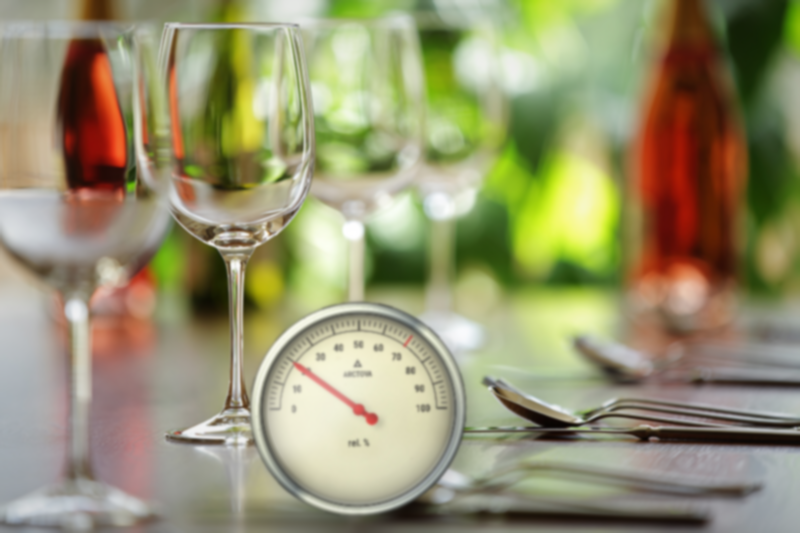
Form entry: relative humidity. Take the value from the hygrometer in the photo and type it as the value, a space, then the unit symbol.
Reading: 20 %
